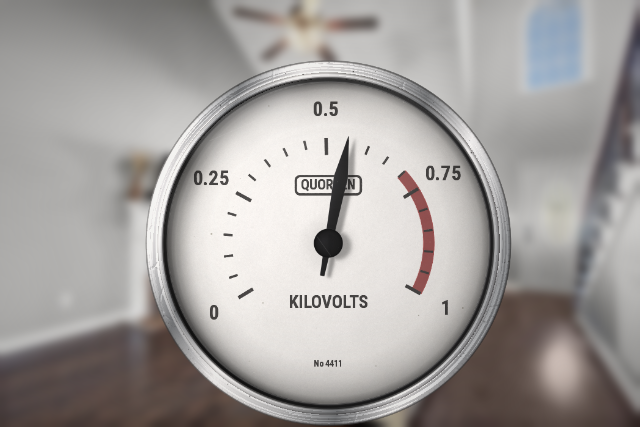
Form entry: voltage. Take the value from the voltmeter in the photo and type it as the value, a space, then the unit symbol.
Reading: 0.55 kV
